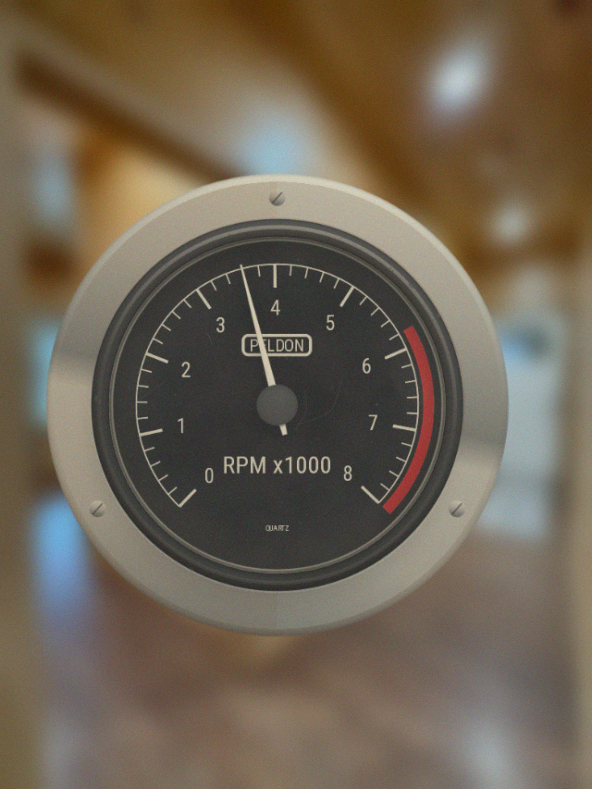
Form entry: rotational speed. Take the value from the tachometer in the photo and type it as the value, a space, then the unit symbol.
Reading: 3600 rpm
